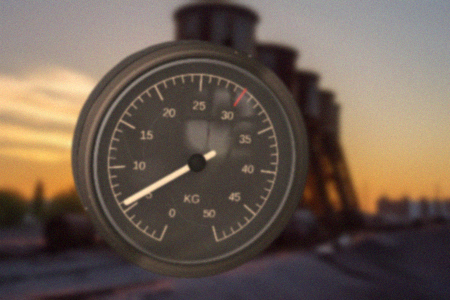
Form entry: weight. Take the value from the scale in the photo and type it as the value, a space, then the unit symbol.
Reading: 6 kg
